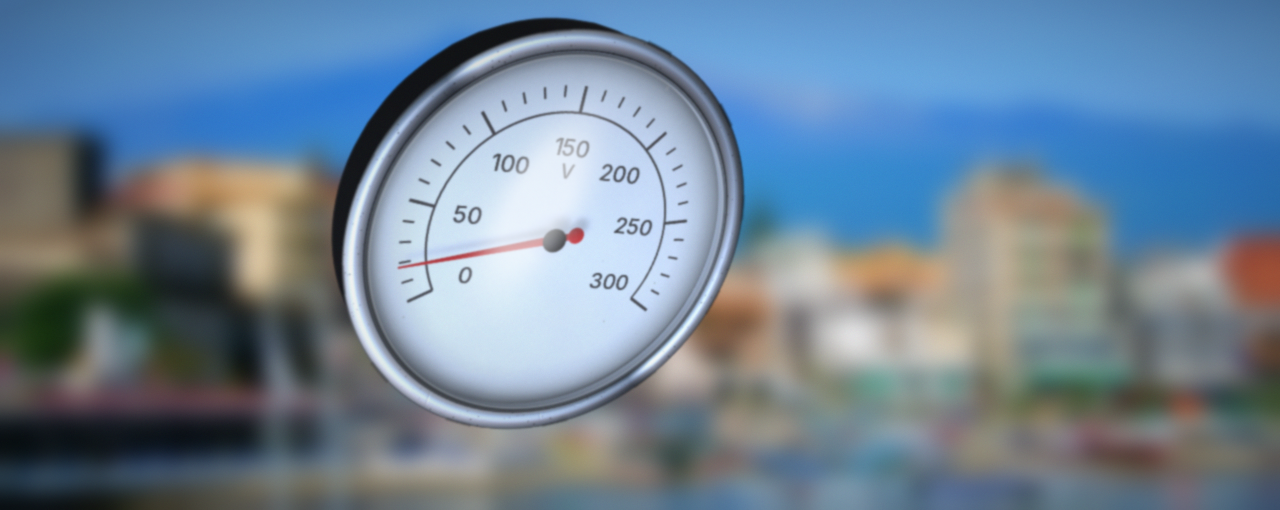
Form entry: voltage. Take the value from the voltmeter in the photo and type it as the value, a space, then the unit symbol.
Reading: 20 V
